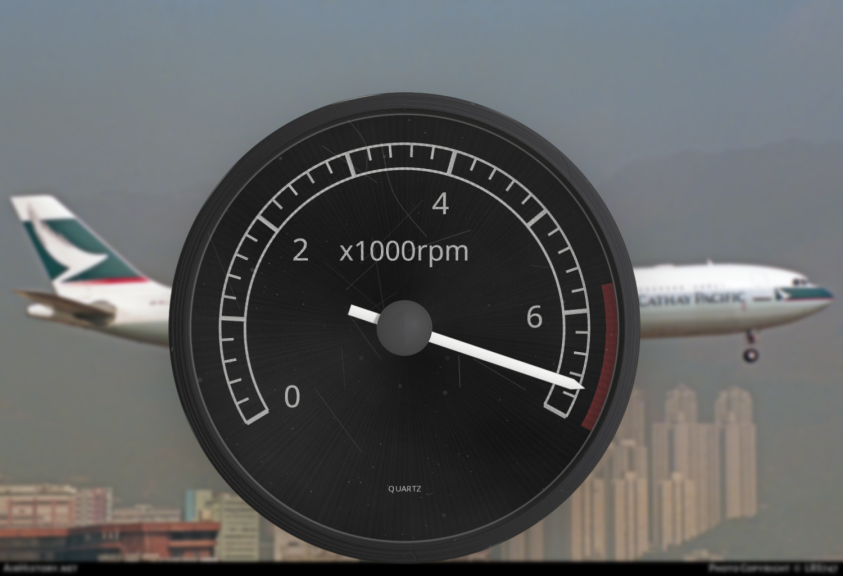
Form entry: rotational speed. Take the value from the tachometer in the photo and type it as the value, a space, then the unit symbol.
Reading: 6700 rpm
